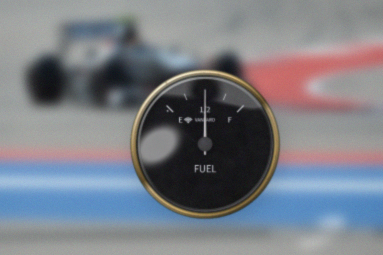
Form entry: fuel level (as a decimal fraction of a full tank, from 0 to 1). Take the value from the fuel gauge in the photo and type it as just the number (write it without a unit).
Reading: 0.5
